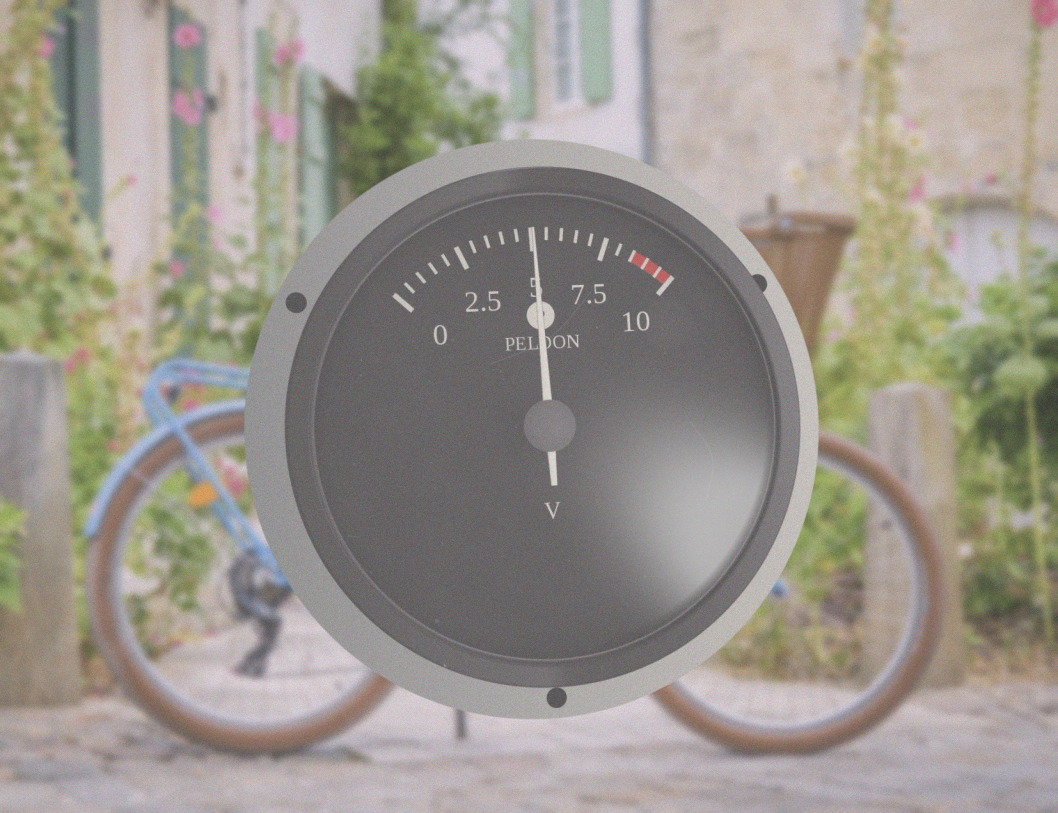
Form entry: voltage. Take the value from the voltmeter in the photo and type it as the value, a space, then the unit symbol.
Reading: 5 V
